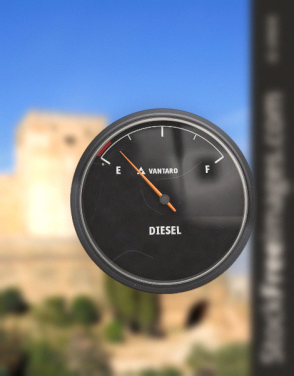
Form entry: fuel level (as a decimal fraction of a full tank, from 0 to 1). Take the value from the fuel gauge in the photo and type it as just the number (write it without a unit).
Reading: 0.125
